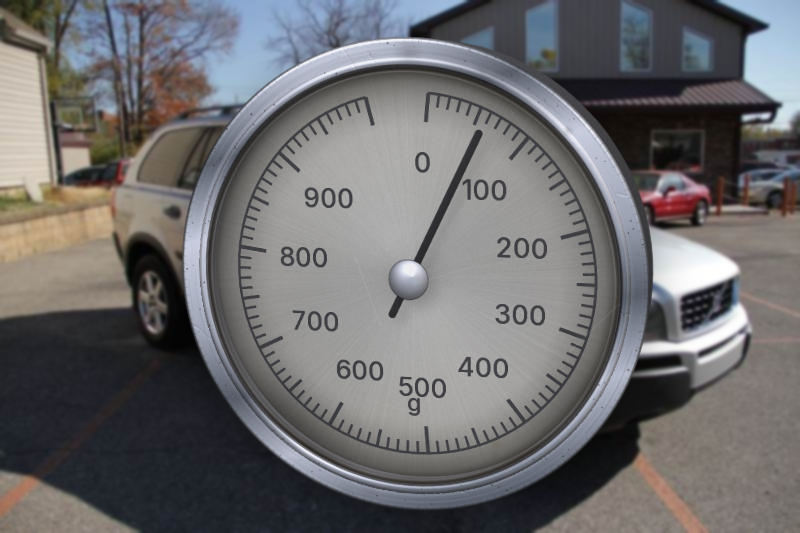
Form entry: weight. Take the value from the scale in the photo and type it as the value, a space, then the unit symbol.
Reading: 60 g
